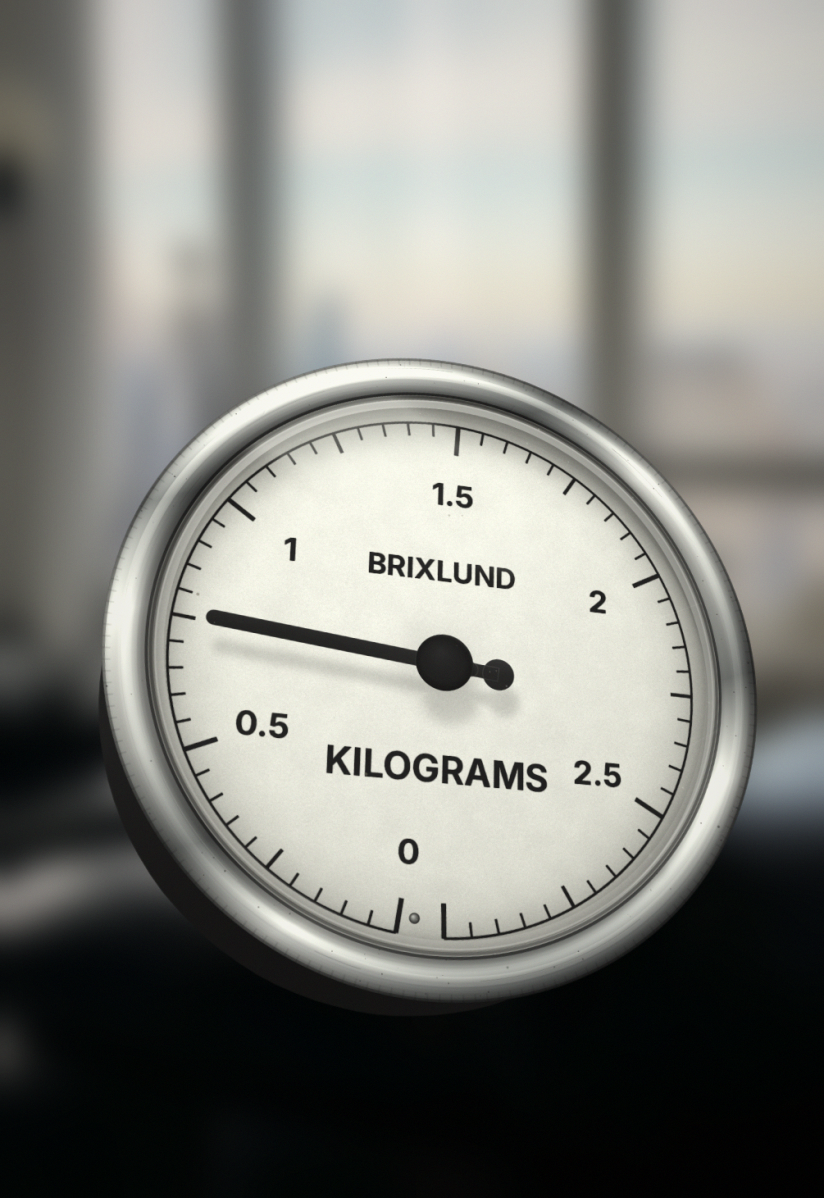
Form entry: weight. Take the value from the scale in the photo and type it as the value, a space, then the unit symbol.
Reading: 0.75 kg
